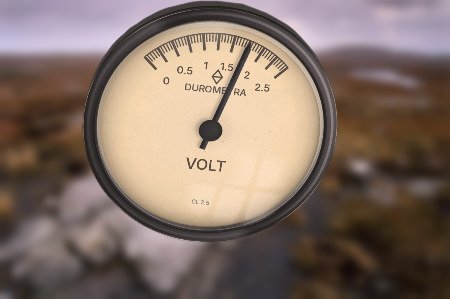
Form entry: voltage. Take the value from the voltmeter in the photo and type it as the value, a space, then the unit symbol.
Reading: 1.75 V
